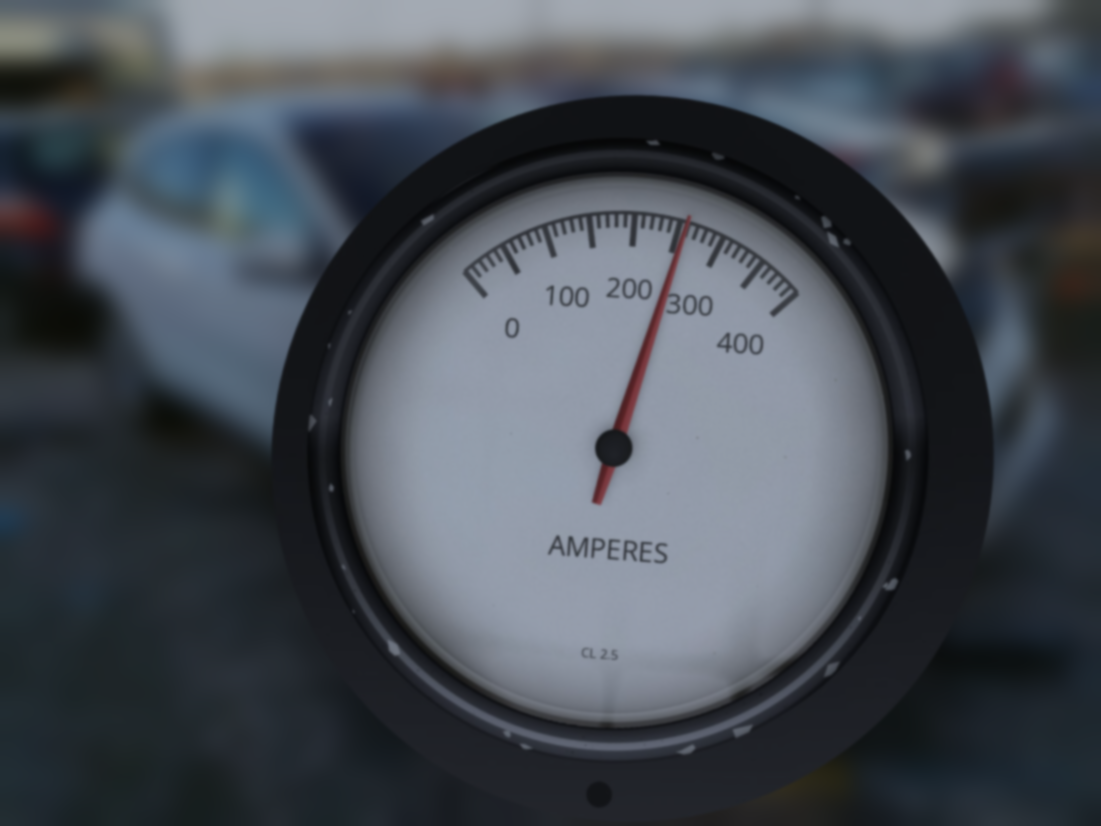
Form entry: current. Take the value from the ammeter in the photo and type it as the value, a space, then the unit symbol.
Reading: 260 A
